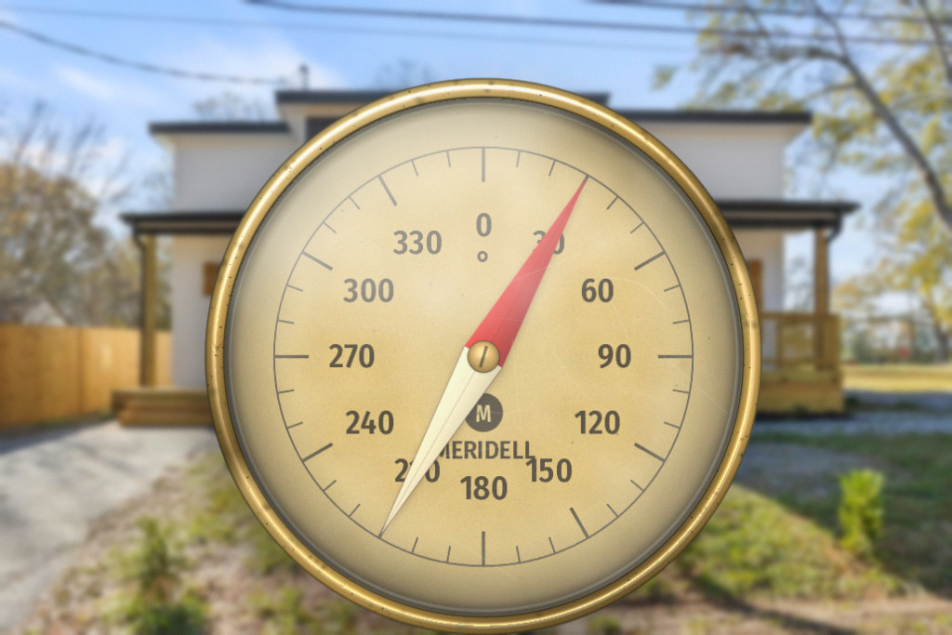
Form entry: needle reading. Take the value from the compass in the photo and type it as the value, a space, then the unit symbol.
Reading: 30 °
